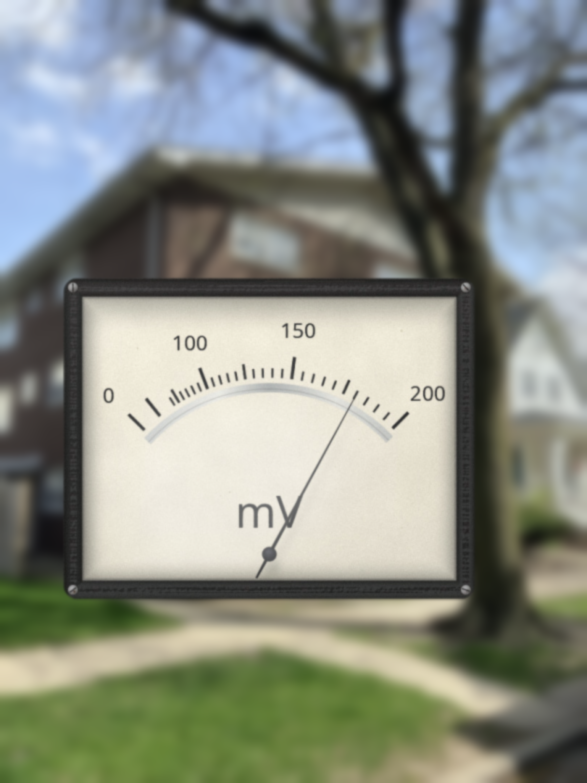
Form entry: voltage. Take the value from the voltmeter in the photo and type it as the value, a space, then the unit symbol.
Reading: 180 mV
